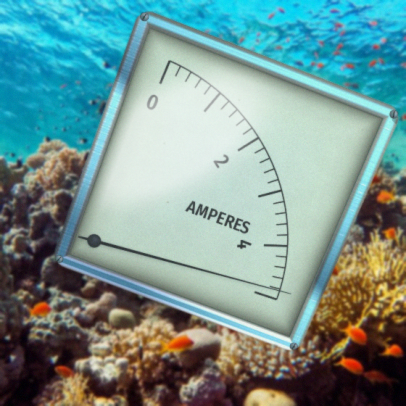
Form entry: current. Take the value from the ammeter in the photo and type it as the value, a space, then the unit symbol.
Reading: 4.8 A
